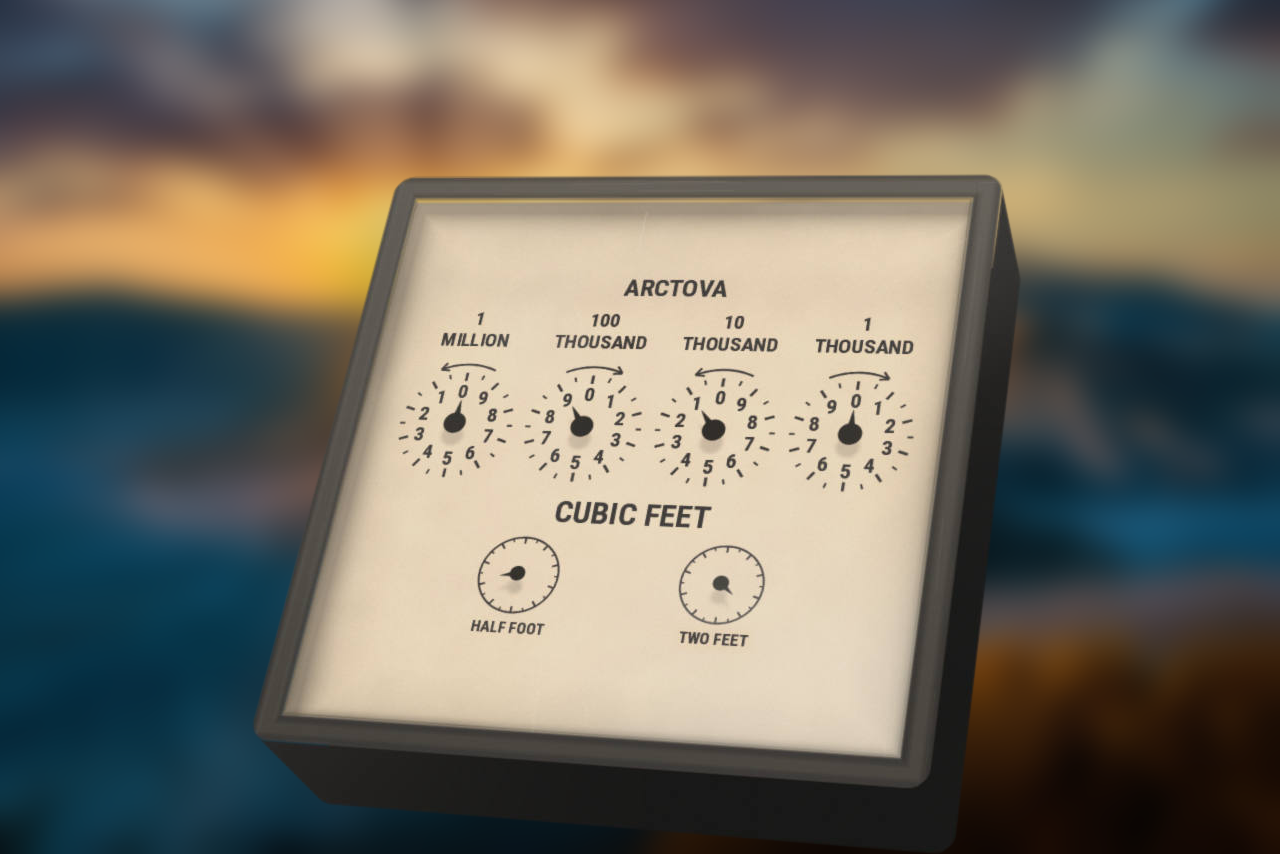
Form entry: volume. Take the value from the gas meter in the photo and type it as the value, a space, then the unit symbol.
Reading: 991000 ft³
